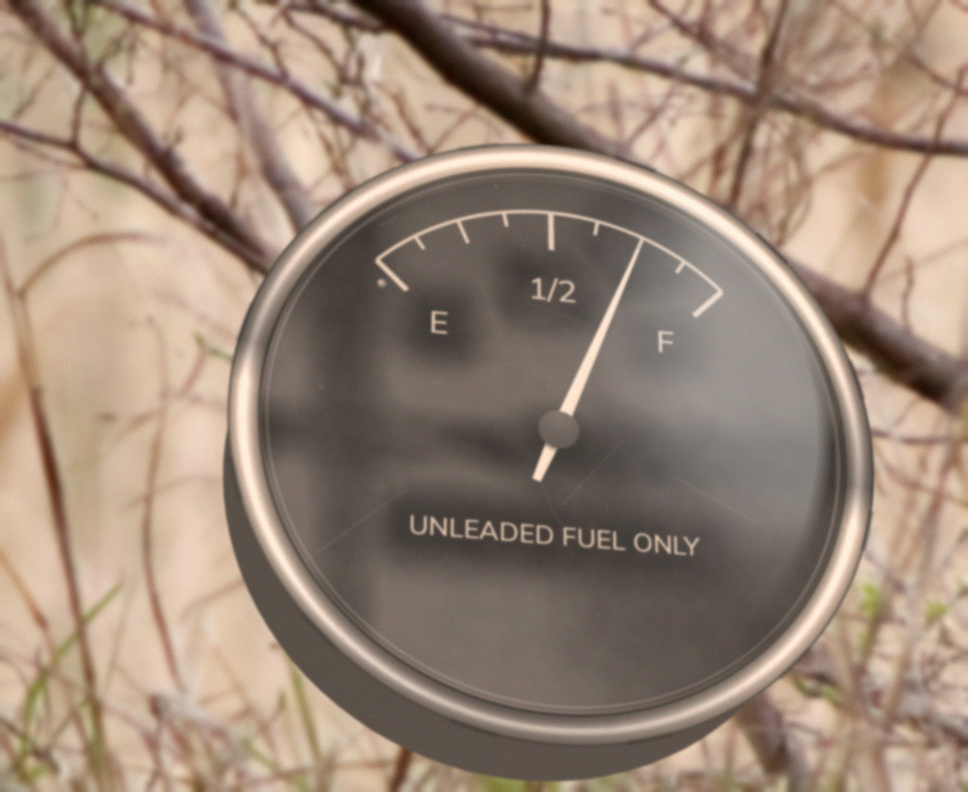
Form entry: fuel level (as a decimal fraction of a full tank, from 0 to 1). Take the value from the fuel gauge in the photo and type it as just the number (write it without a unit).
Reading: 0.75
